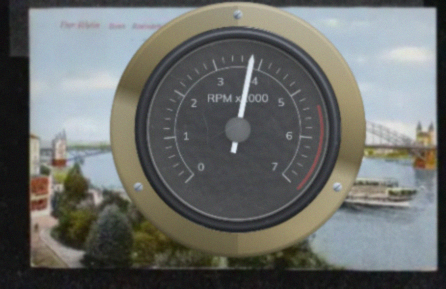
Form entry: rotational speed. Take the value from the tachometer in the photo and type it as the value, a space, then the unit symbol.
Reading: 3800 rpm
